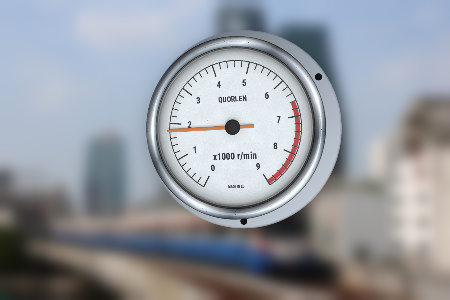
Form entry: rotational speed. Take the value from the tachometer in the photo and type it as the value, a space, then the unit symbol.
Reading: 1800 rpm
